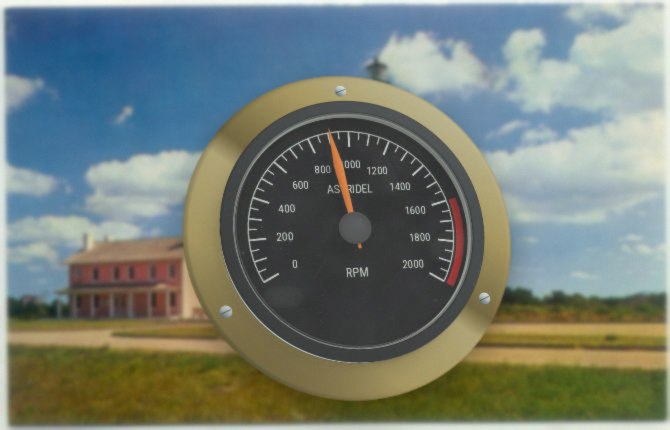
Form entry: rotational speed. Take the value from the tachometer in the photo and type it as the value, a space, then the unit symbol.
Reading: 900 rpm
